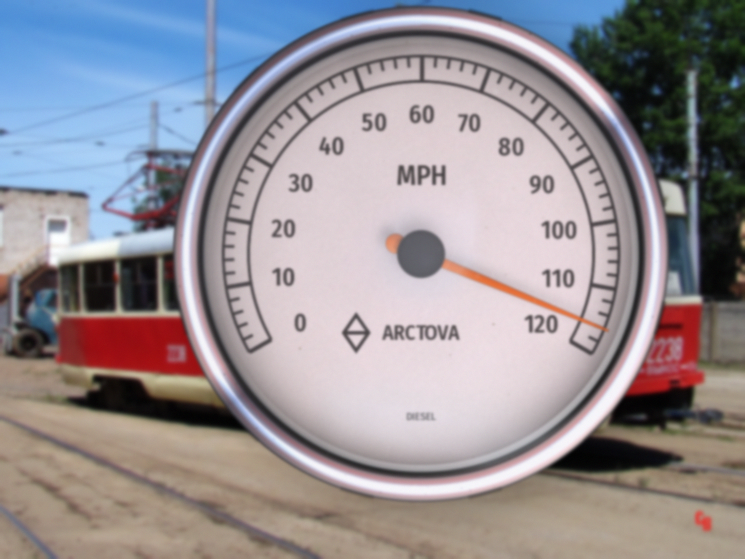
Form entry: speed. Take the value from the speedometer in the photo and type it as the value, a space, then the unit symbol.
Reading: 116 mph
